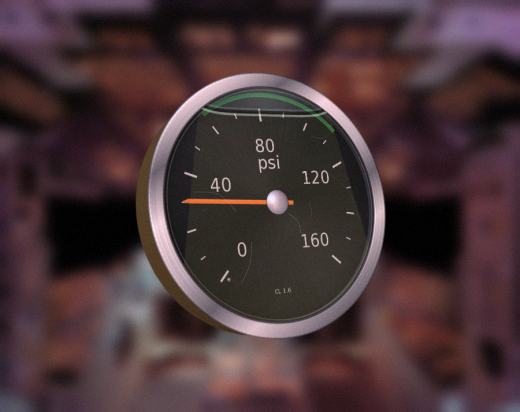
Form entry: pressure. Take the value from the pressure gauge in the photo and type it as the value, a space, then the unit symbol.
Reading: 30 psi
